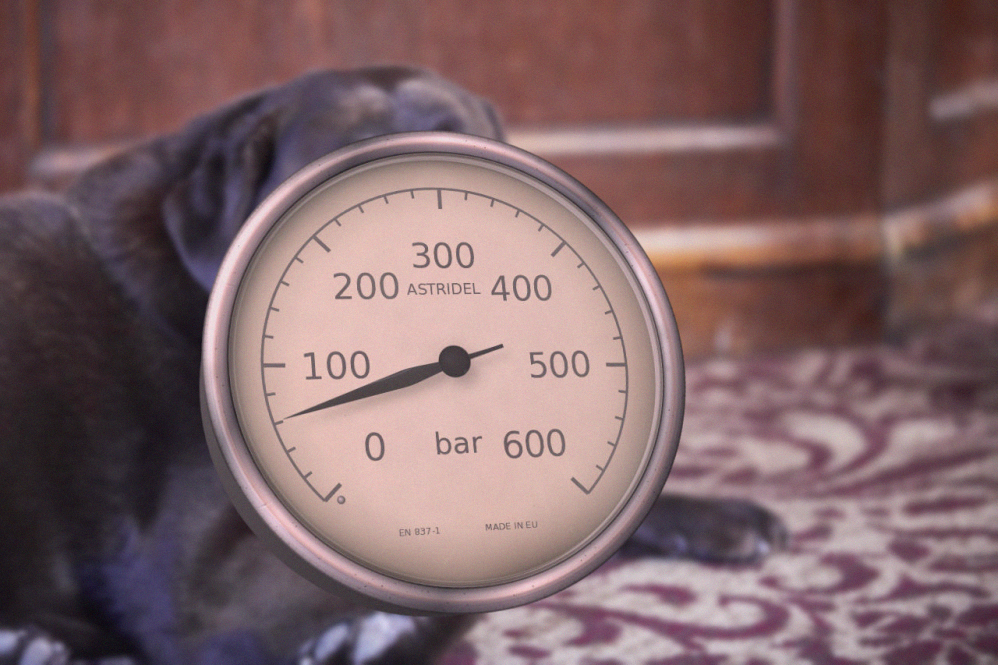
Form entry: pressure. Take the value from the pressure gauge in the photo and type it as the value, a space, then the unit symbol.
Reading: 60 bar
